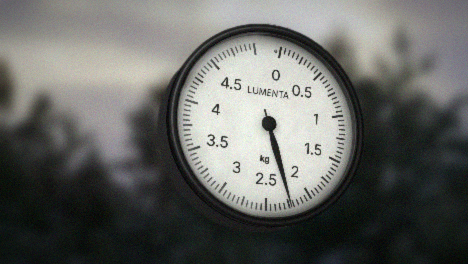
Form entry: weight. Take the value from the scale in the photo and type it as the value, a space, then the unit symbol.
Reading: 2.25 kg
